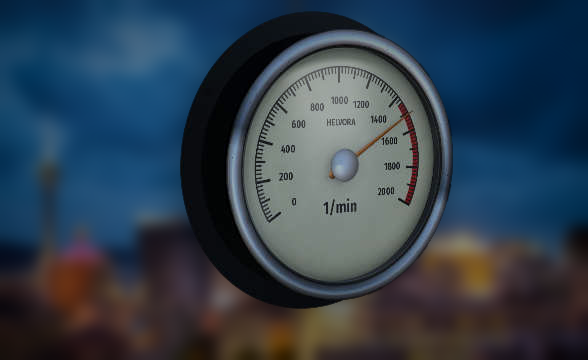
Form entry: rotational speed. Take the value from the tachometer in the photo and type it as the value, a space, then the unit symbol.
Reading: 1500 rpm
